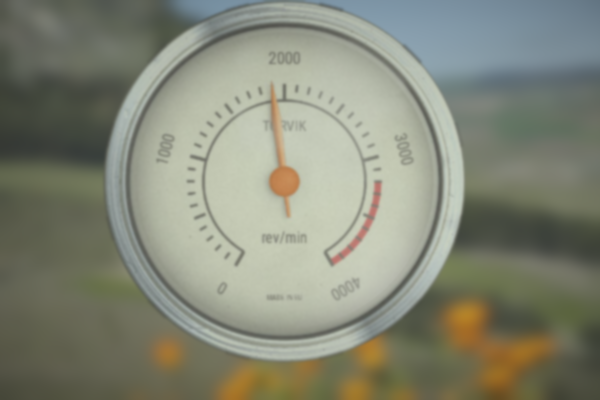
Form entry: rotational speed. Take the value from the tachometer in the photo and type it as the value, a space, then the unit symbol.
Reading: 1900 rpm
